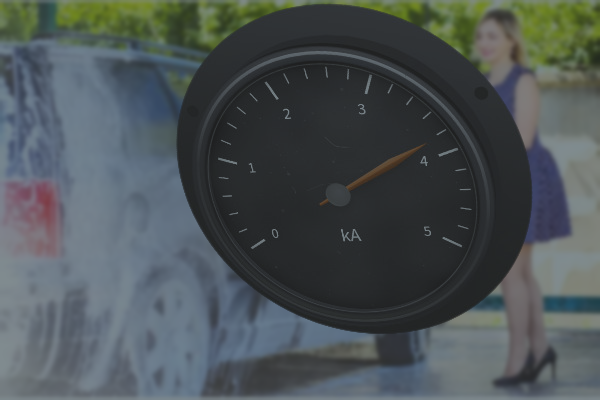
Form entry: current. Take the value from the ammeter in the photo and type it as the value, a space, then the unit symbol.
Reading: 3.8 kA
